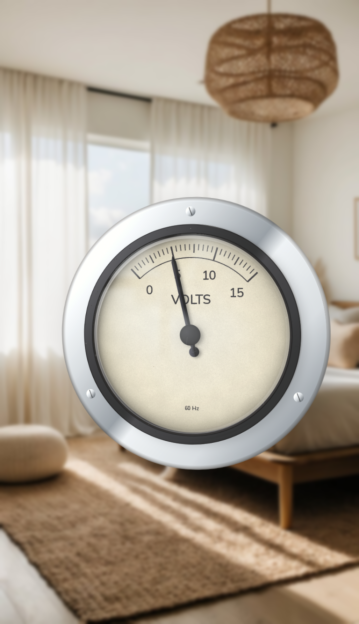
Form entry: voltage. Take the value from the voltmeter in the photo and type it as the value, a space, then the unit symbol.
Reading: 5 V
